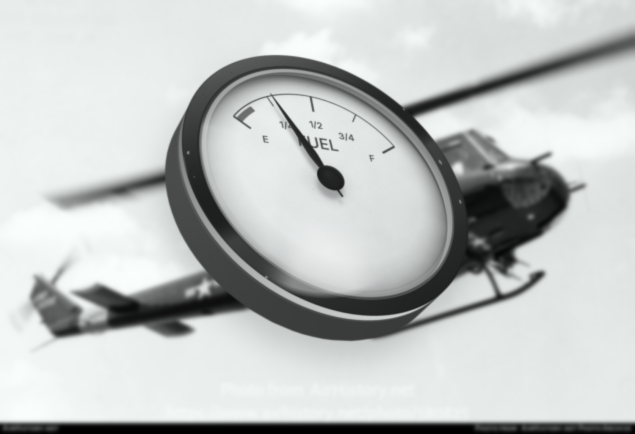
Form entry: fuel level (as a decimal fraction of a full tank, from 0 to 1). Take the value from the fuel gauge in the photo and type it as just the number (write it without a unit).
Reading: 0.25
